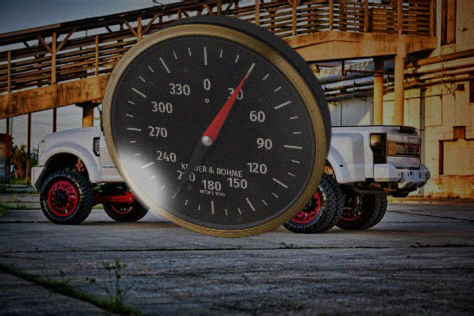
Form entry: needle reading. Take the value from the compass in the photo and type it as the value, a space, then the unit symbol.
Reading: 30 °
